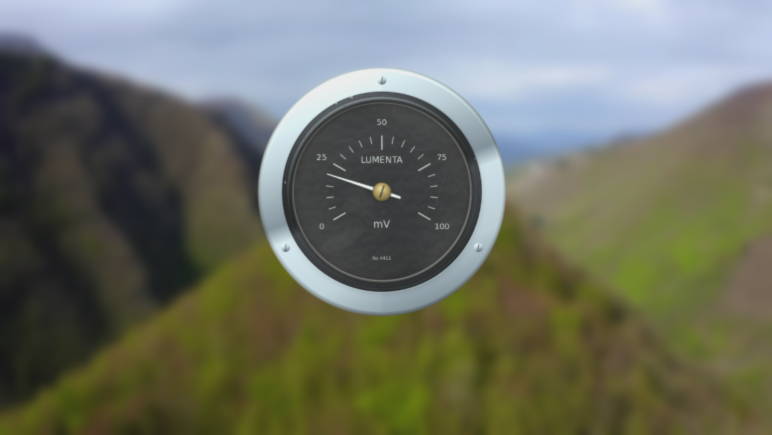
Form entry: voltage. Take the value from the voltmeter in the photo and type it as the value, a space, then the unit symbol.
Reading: 20 mV
